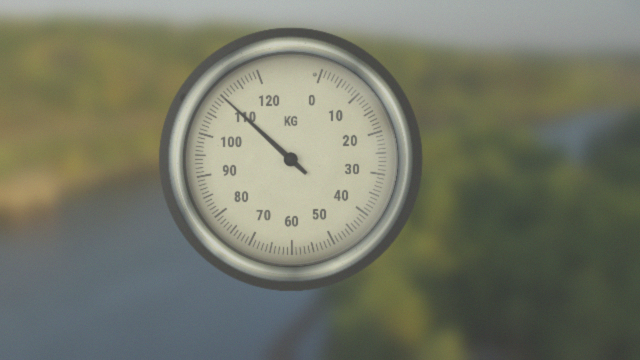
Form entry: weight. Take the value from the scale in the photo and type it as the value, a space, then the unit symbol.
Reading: 110 kg
